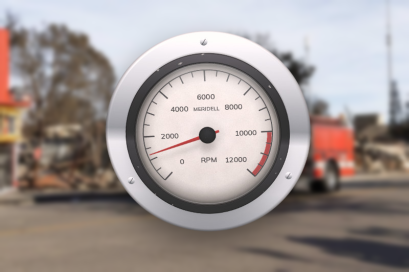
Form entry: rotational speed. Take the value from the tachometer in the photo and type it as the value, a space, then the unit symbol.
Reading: 1250 rpm
